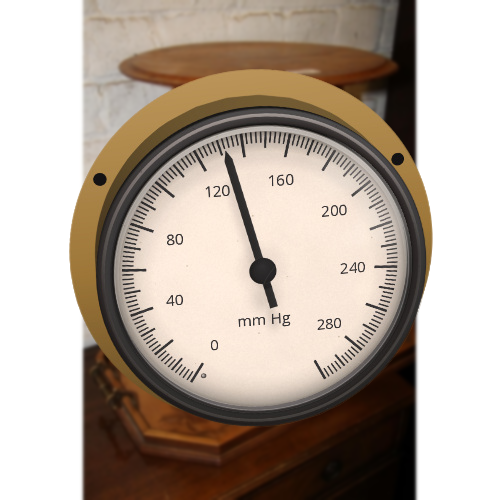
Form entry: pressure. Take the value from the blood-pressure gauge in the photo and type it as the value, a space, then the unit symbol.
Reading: 132 mmHg
